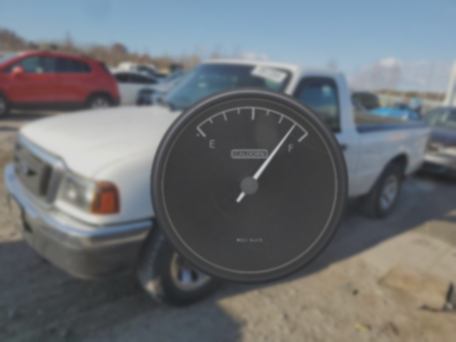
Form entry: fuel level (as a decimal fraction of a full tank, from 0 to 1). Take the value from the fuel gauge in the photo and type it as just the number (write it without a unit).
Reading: 0.875
